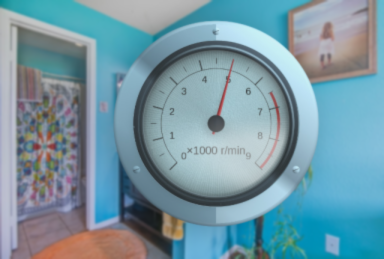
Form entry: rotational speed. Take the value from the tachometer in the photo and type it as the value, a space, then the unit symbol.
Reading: 5000 rpm
